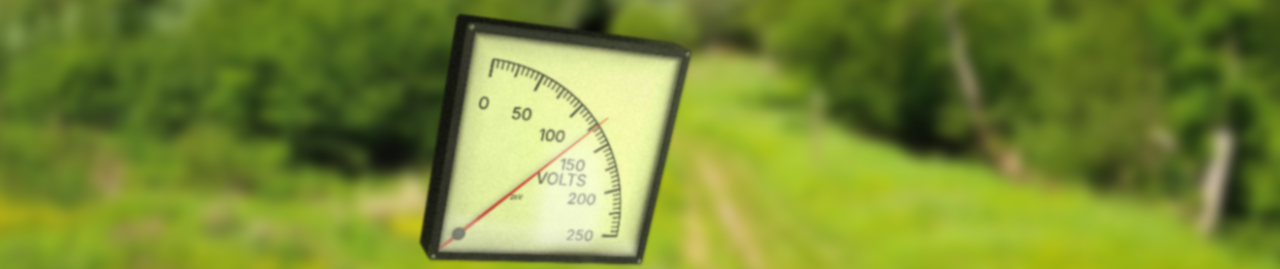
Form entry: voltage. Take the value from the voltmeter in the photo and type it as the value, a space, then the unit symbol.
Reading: 125 V
